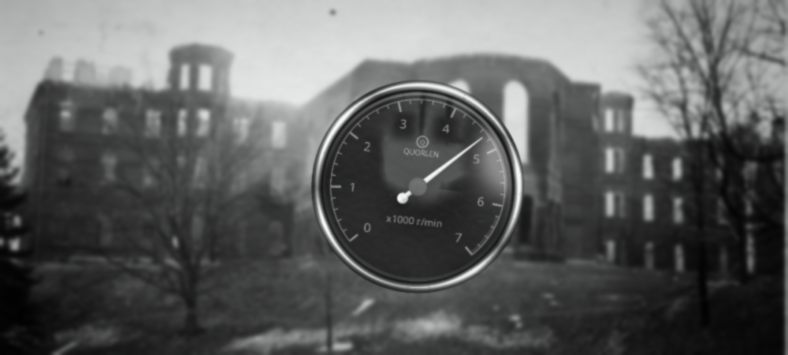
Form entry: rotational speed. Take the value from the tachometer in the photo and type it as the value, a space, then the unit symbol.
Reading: 4700 rpm
